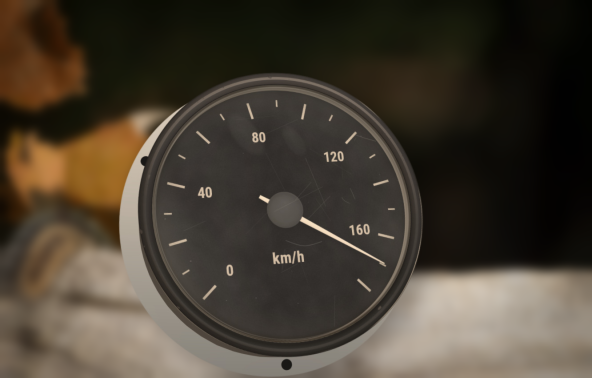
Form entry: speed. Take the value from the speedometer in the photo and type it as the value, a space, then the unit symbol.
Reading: 170 km/h
